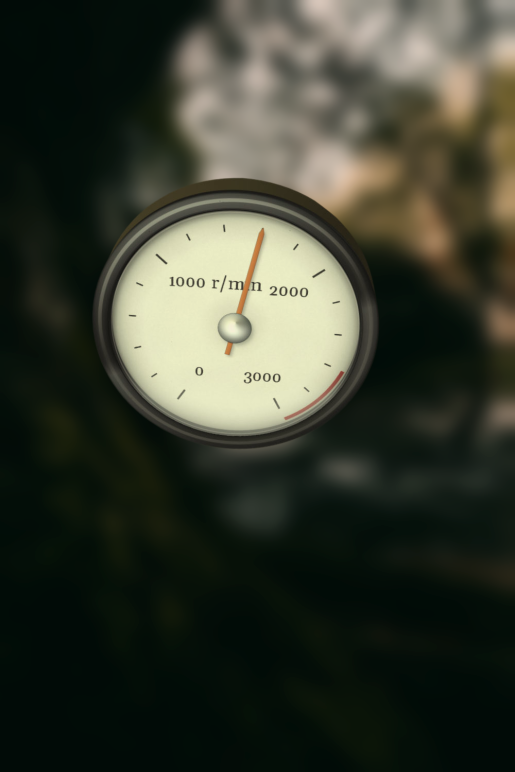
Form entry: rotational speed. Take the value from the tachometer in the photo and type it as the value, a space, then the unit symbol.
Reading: 1600 rpm
